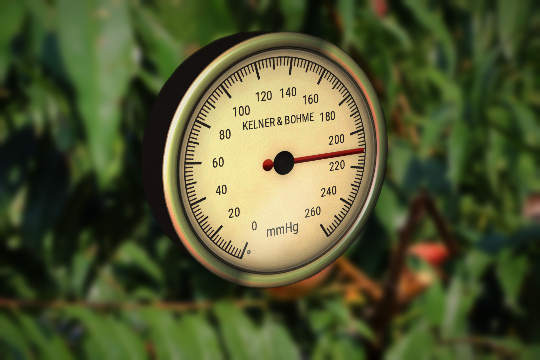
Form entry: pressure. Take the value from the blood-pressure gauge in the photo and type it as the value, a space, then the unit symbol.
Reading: 210 mmHg
